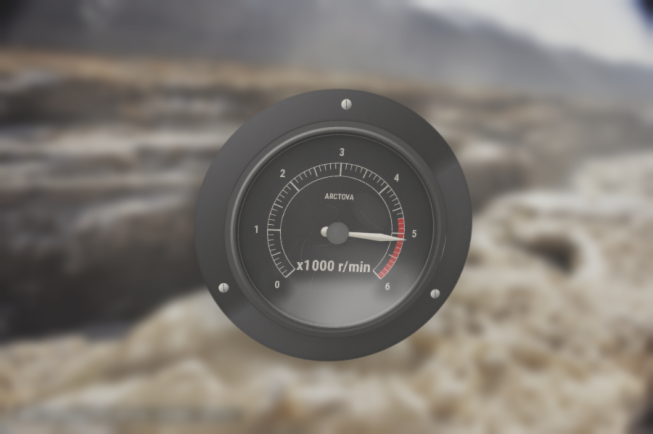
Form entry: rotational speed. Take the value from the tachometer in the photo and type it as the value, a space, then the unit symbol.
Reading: 5100 rpm
